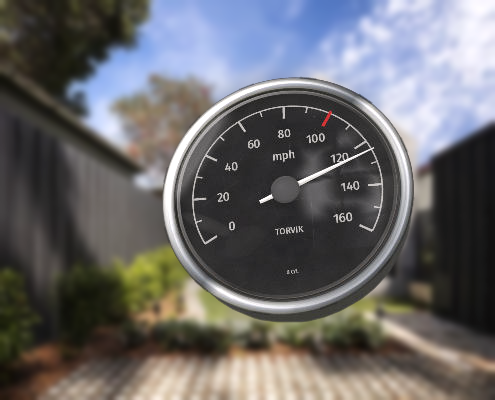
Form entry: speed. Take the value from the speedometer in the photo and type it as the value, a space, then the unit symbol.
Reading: 125 mph
